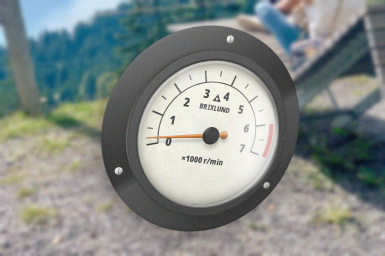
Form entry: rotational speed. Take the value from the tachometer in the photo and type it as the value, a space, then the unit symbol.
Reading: 250 rpm
